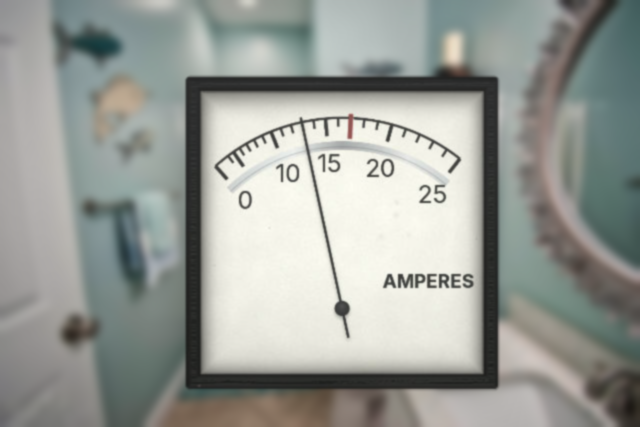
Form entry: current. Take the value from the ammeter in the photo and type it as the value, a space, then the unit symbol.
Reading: 13 A
